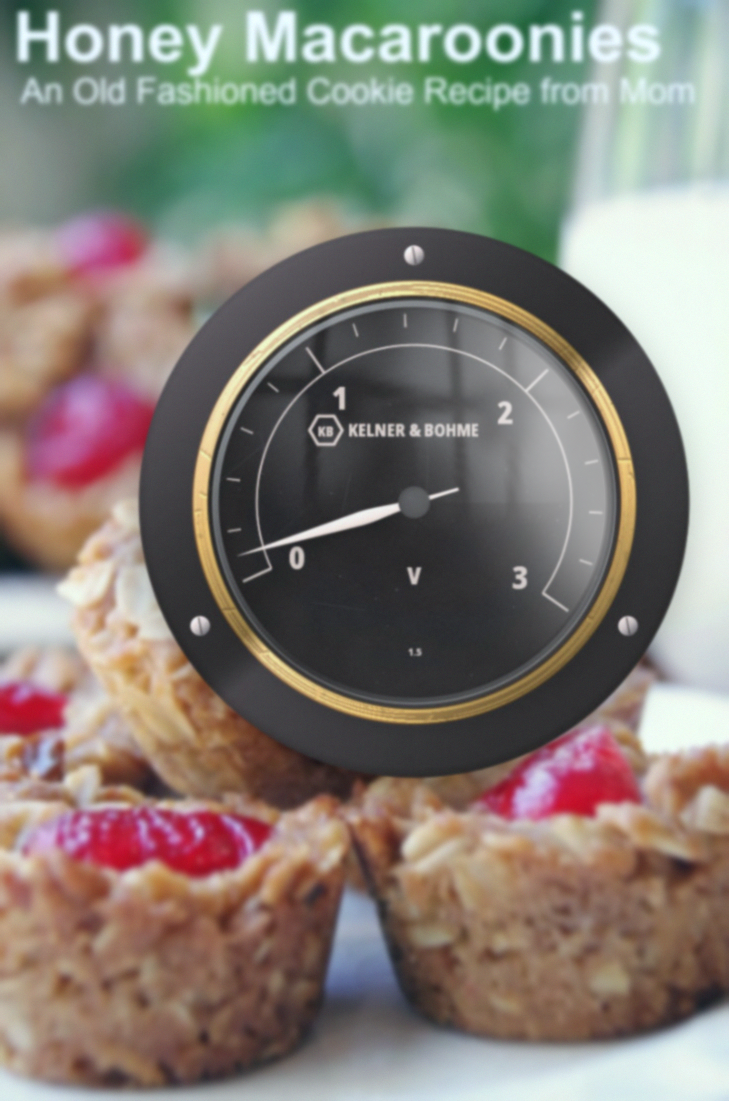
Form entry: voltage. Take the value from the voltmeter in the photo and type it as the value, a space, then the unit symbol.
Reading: 0.1 V
